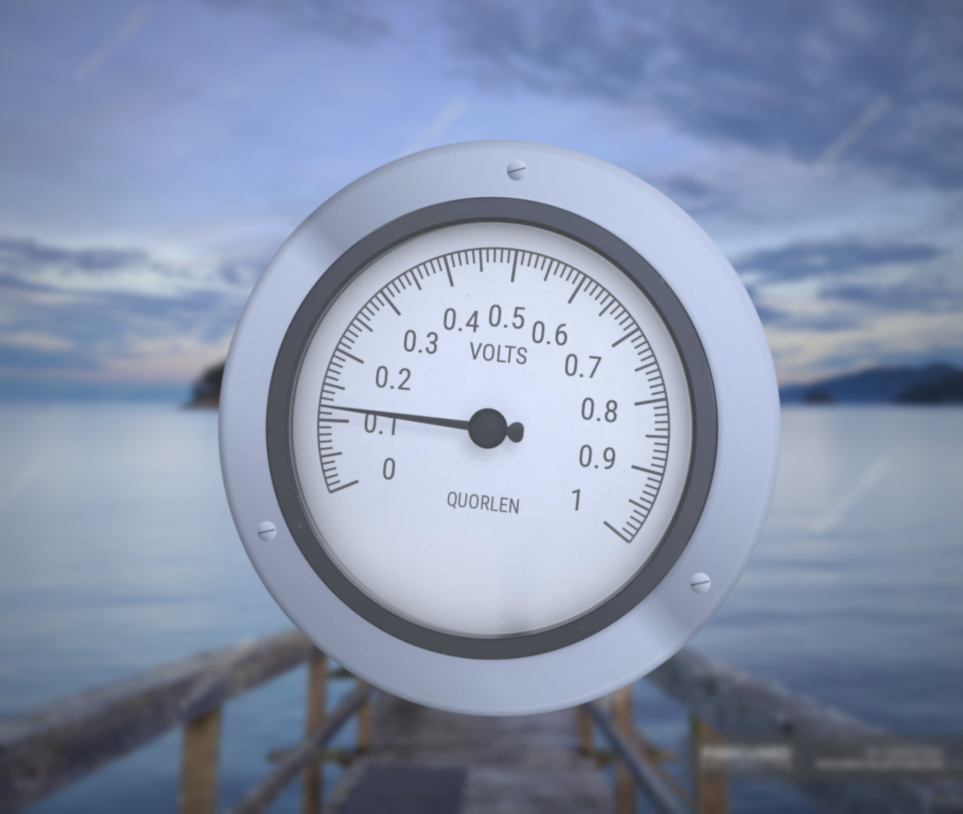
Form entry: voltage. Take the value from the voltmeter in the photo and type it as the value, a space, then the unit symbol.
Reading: 0.12 V
